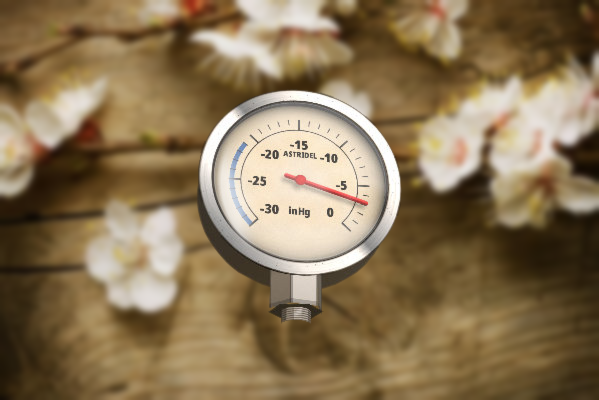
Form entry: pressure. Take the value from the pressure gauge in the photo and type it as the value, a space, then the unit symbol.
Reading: -3 inHg
